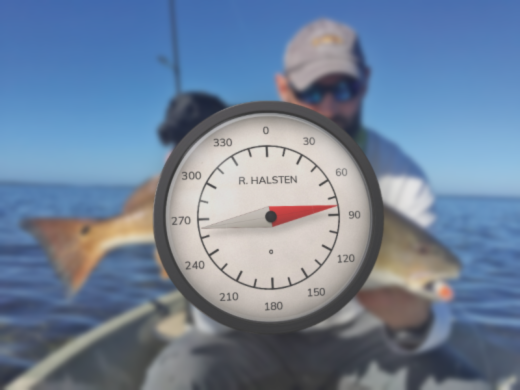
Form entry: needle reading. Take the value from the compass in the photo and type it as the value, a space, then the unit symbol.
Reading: 82.5 °
